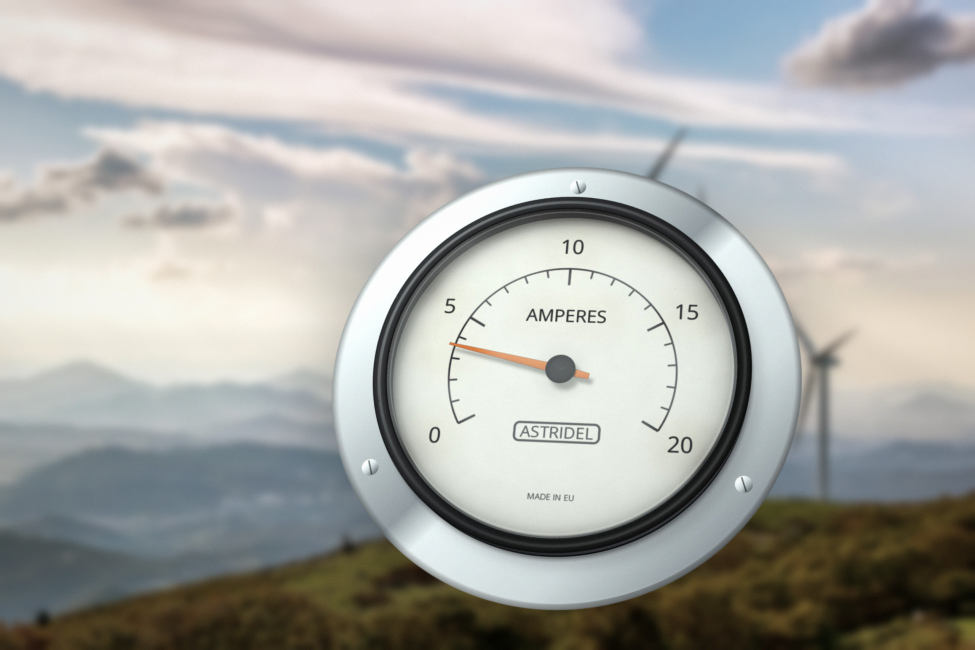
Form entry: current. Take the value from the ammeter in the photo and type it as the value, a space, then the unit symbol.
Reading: 3.5 A
